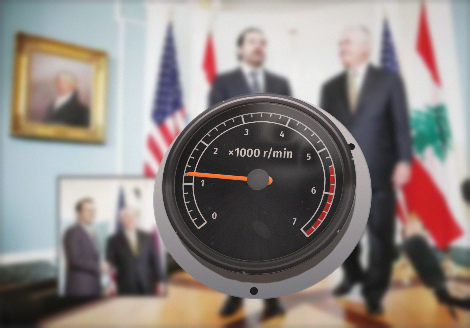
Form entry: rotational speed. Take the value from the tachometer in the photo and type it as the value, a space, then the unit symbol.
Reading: 1200 rpm
